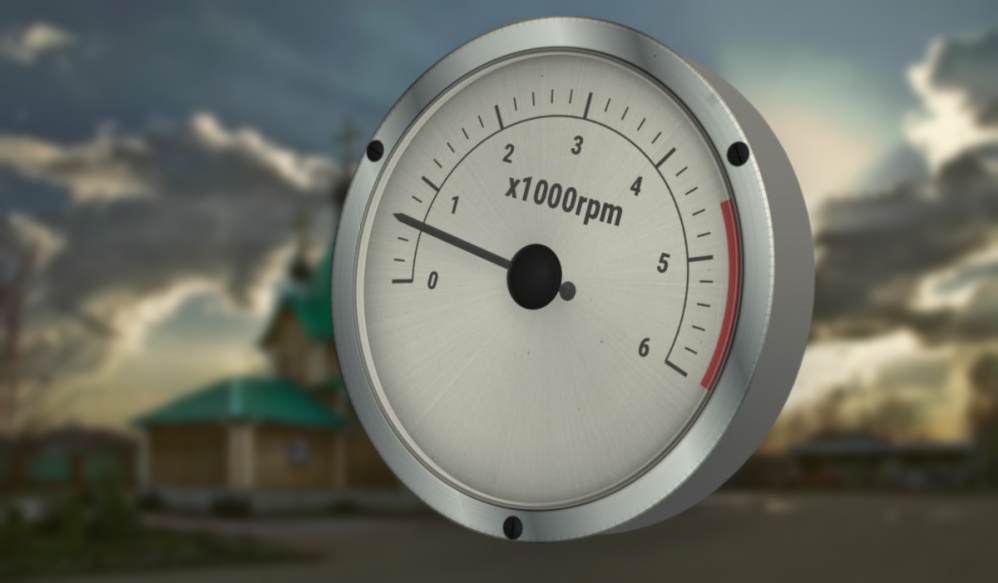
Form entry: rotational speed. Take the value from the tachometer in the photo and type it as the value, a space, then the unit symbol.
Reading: 600 rpm
